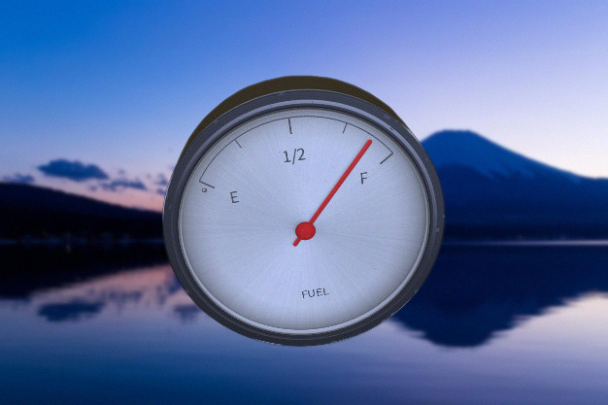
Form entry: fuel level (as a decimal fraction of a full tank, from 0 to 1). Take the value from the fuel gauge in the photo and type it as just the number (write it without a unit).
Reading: 0.875
